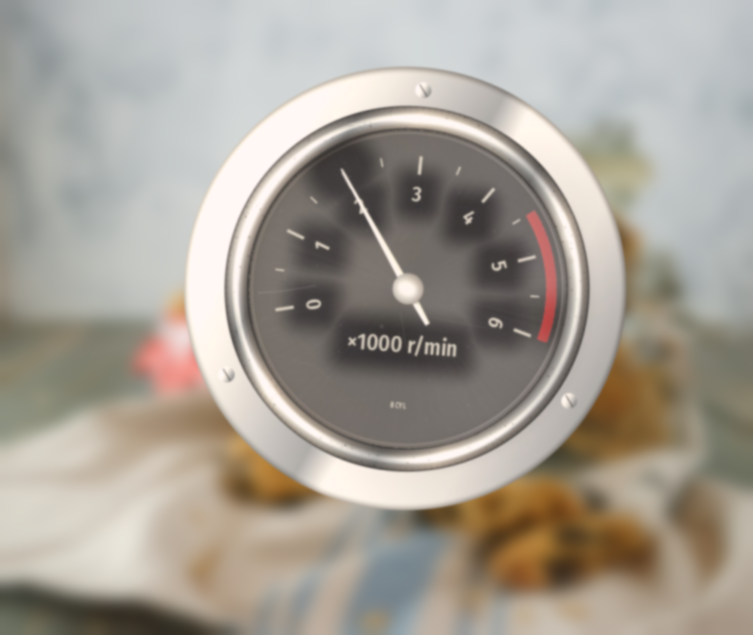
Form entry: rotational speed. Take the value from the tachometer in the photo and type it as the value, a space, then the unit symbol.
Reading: 2000 rpm
